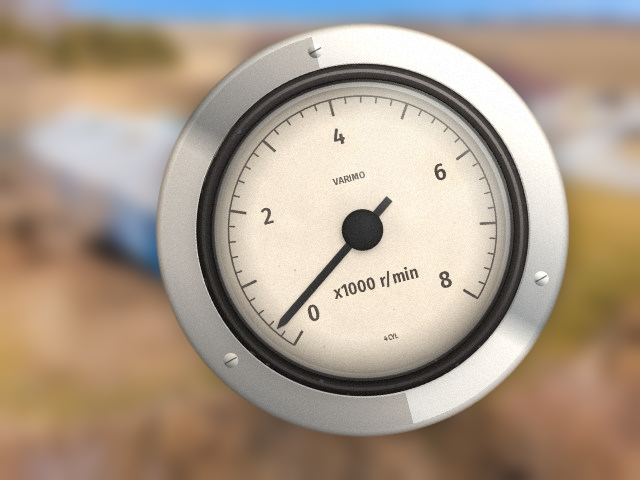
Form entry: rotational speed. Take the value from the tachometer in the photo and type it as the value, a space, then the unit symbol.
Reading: 300 rpm
